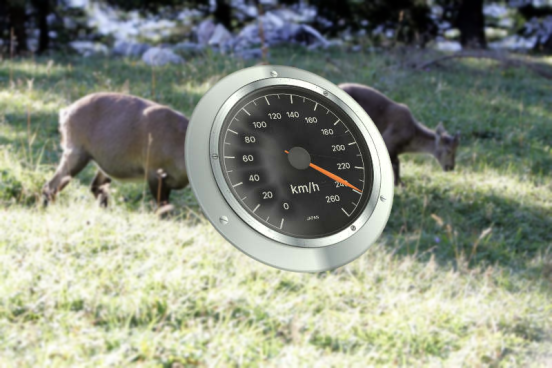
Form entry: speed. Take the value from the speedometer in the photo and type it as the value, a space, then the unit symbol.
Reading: 240 km/h
